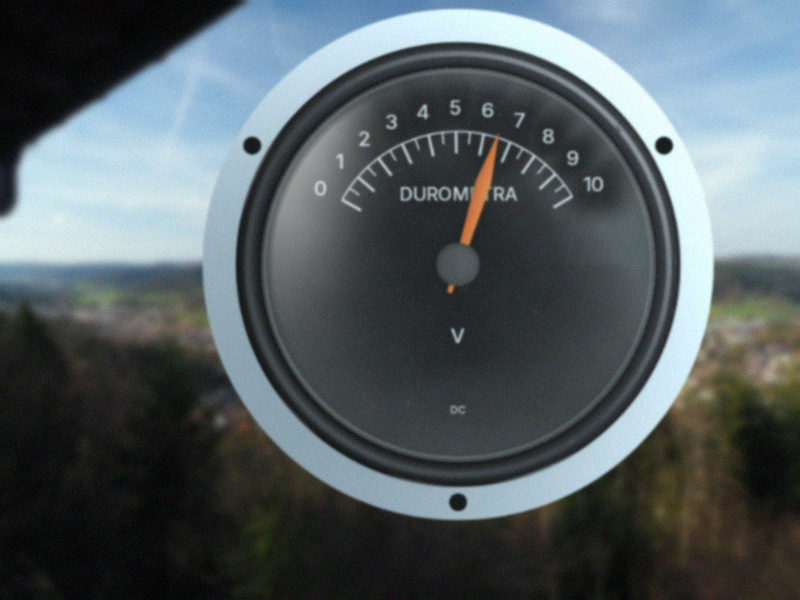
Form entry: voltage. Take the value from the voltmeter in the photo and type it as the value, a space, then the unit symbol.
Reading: 6.5 V
